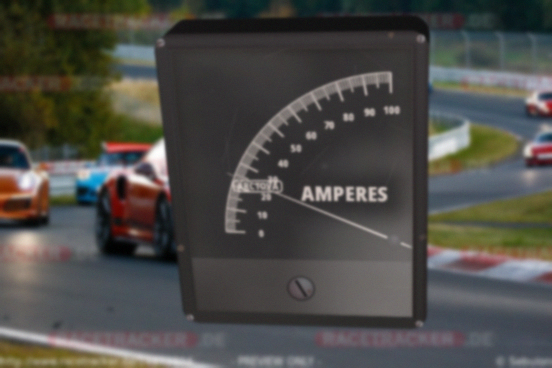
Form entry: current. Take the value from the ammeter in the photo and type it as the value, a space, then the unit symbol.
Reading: 25 A
